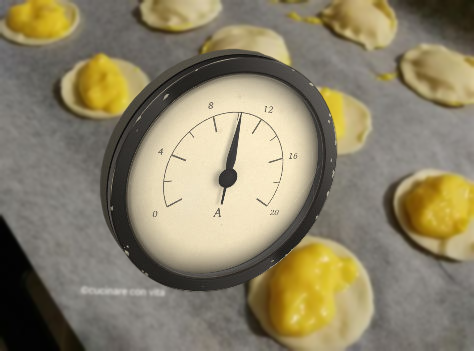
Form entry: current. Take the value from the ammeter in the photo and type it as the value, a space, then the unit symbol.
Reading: 10 A
